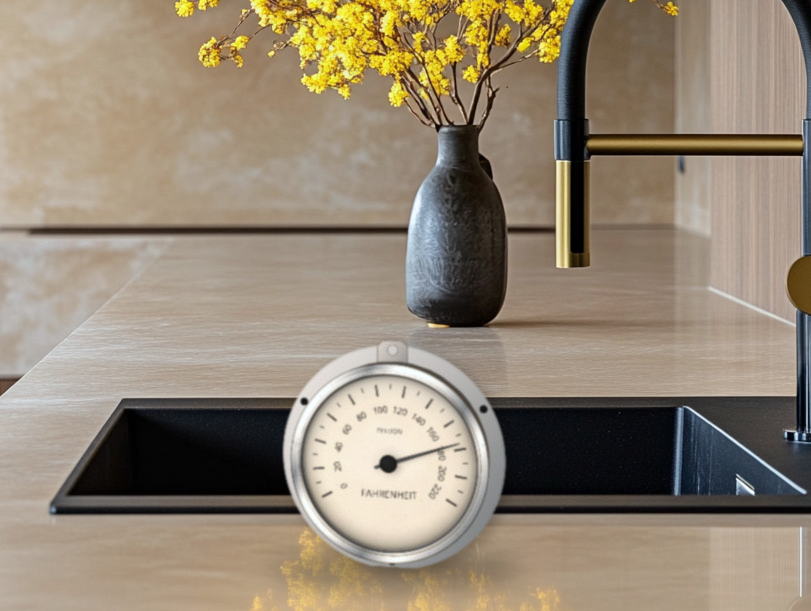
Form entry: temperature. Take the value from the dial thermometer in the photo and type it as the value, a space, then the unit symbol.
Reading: 175 °F
